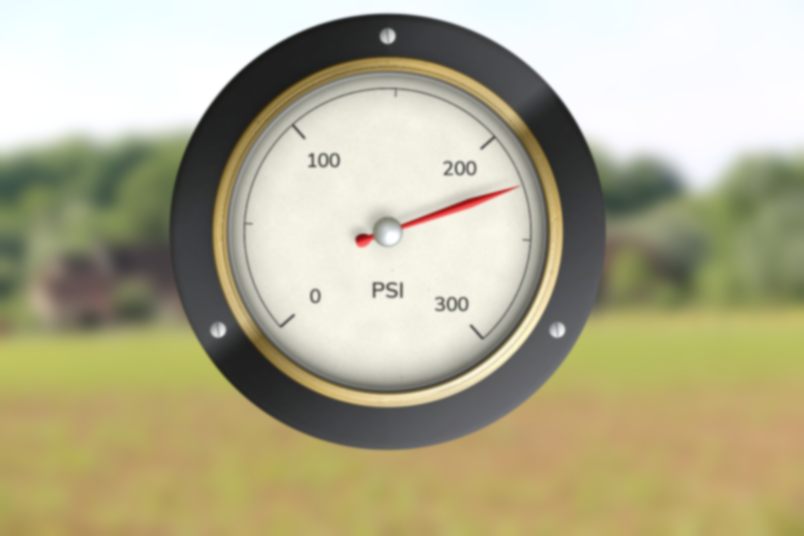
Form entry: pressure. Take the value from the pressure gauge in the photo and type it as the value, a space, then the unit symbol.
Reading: 225 psi
